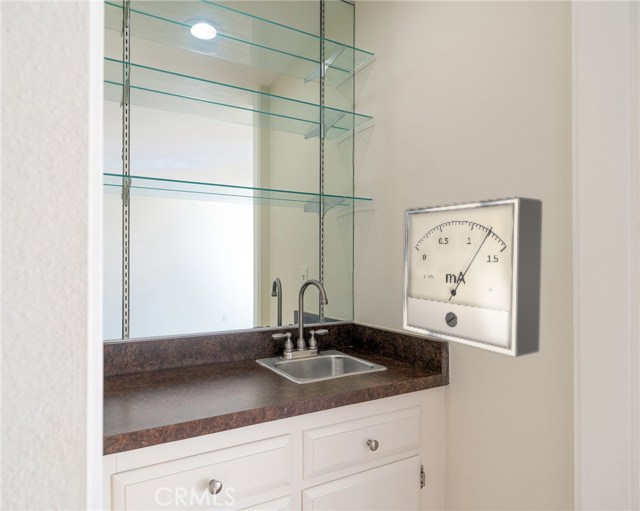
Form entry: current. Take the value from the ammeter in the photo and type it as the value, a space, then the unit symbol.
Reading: 1.25 mA
